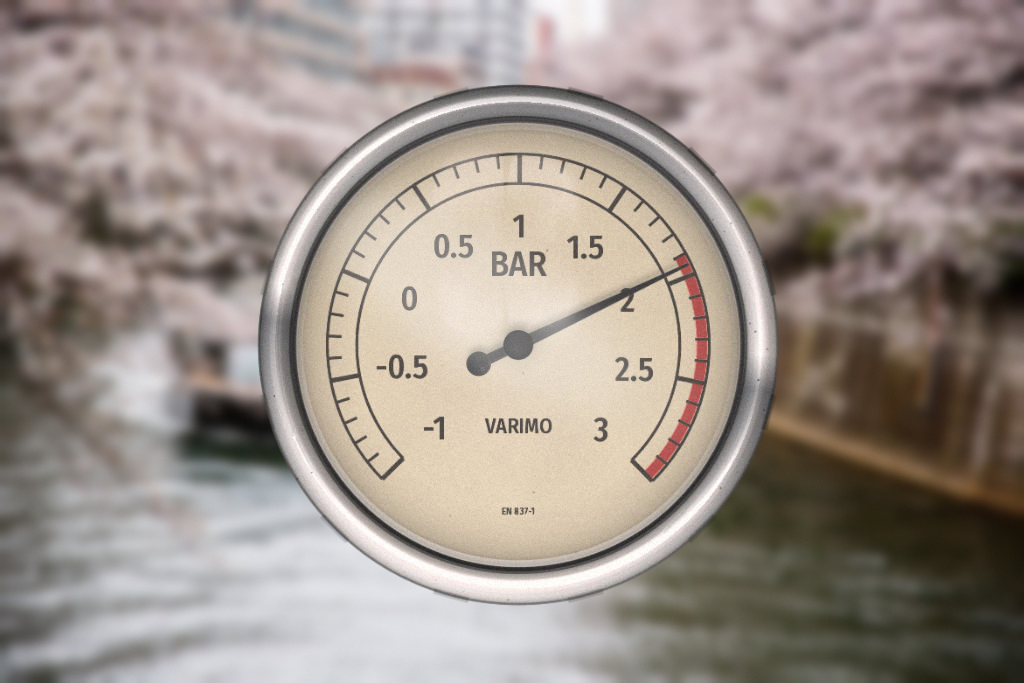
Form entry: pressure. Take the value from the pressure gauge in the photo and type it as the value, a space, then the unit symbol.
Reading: 1.95 bar
